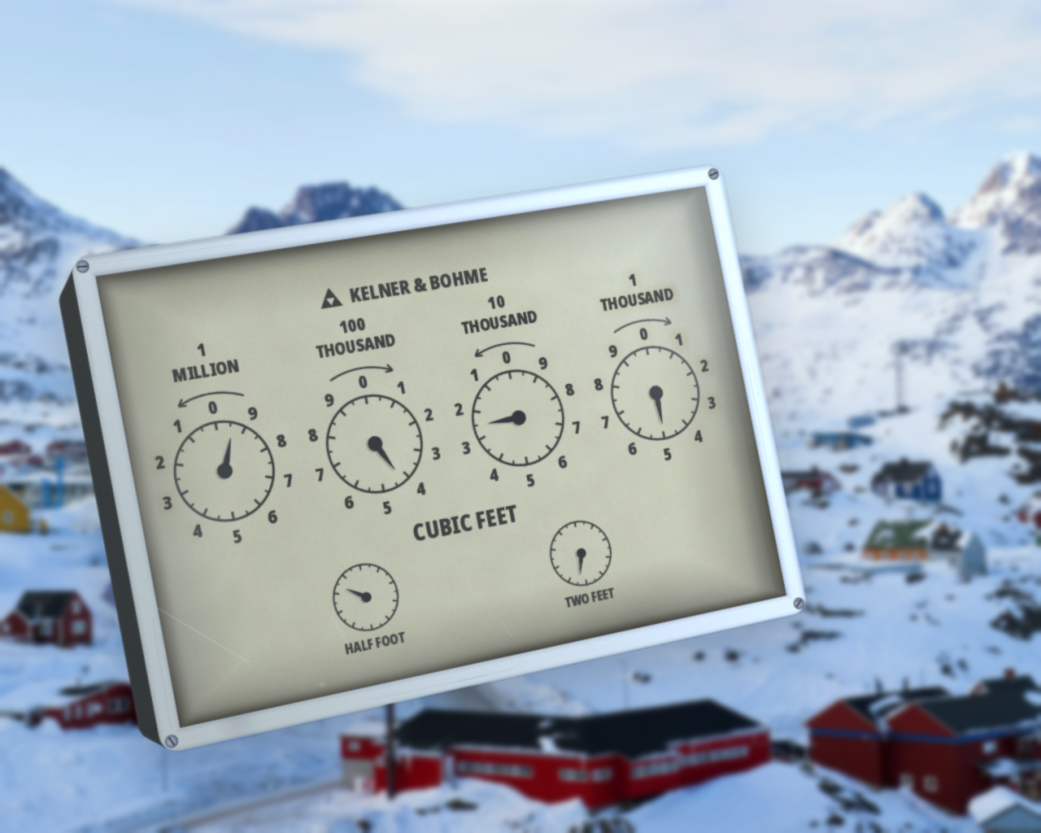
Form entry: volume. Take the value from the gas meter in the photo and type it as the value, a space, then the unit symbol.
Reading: 942500 ft³
